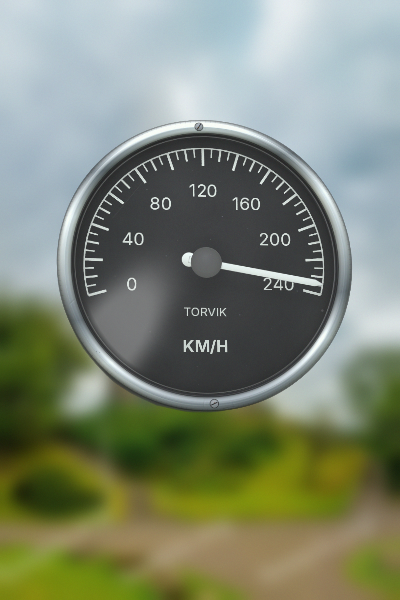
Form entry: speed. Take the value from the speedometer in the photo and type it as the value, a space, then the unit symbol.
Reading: 235 km/h
